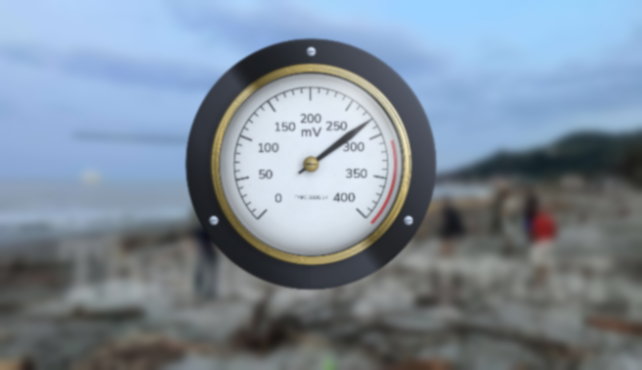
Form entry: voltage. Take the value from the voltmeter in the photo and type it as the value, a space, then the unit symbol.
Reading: 280 mV
